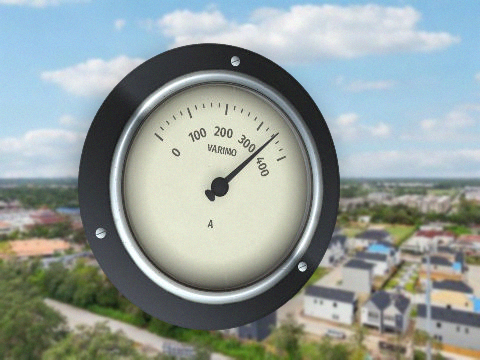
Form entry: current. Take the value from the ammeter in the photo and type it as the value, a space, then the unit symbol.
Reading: 340 A
